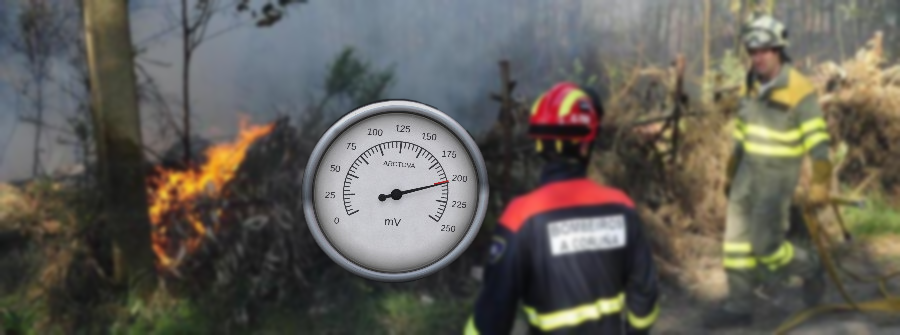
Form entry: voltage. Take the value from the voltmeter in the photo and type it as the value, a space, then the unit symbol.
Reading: 200 mV
